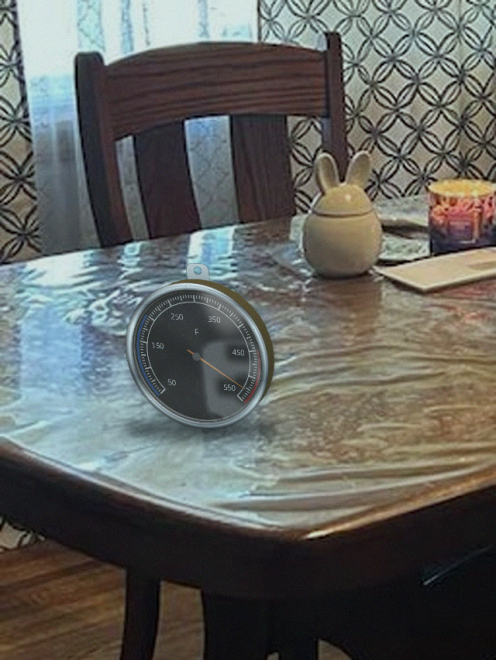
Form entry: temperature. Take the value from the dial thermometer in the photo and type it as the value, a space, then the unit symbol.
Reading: 525 °F
